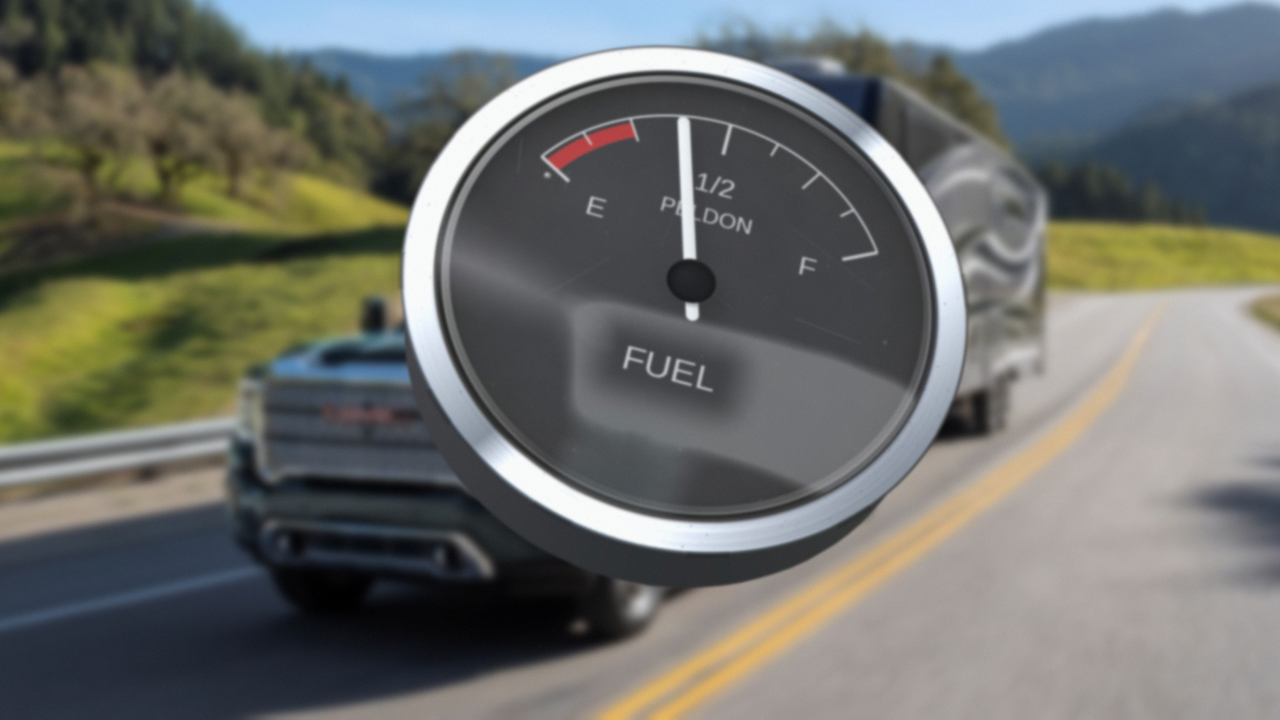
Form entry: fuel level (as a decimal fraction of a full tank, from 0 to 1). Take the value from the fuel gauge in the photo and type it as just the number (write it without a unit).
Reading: 0.375
